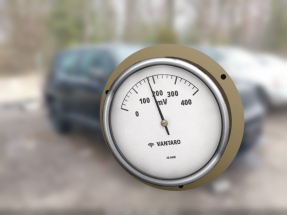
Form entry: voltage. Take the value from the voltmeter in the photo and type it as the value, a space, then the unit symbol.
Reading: 180 mV
